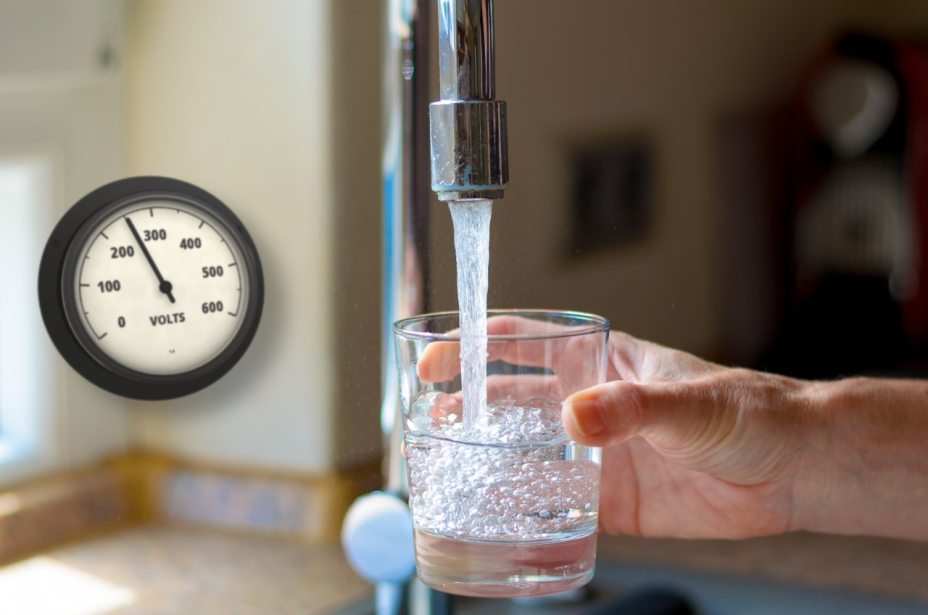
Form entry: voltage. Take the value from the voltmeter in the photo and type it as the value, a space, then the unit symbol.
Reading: 250 V
